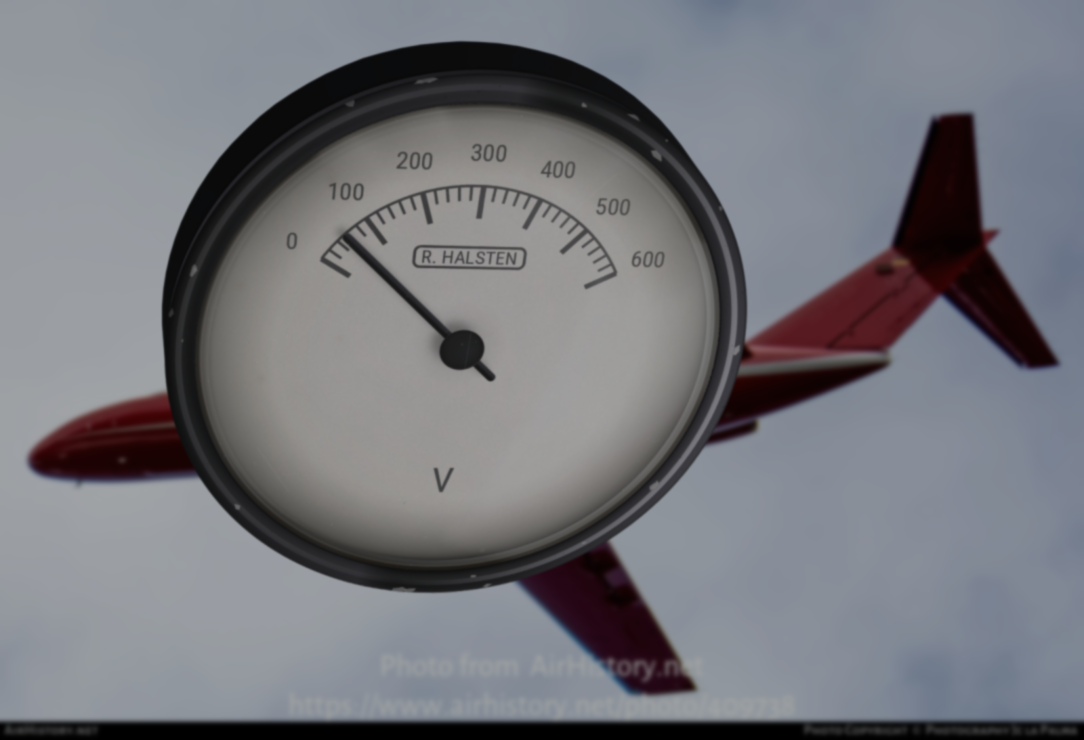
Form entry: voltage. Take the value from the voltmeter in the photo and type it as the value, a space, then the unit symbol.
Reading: 60 V
